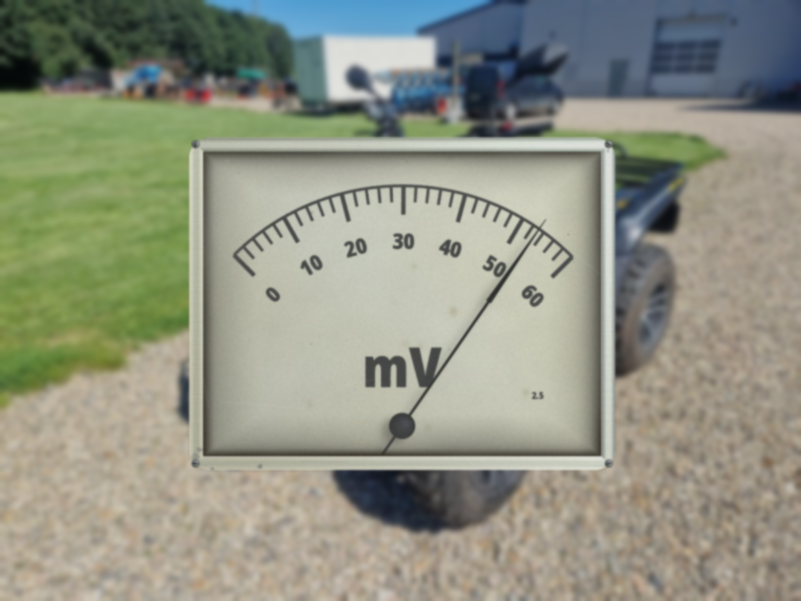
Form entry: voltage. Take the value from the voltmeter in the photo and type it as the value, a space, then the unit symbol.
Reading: 53 mV
